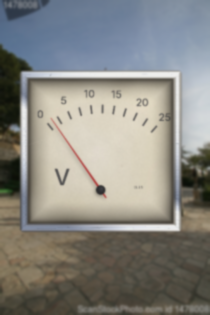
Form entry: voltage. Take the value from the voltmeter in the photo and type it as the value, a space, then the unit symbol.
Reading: 1.25 V
